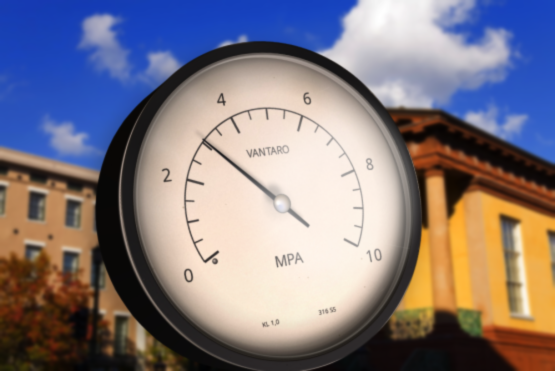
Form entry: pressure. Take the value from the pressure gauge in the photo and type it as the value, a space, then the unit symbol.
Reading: 3 MPa
